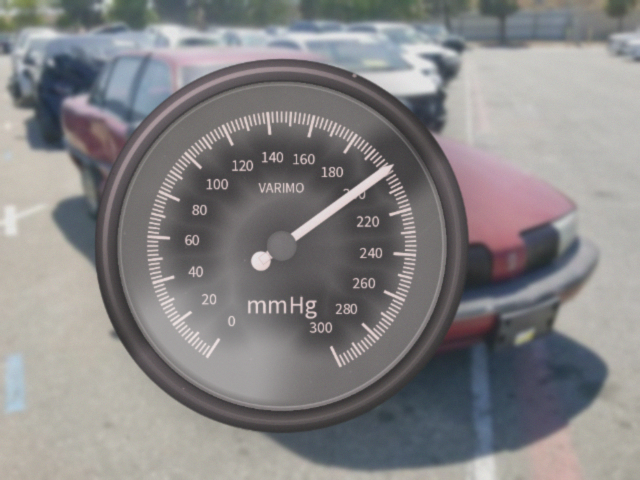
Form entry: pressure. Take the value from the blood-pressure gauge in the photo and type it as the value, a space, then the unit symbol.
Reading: 200 mmHg
